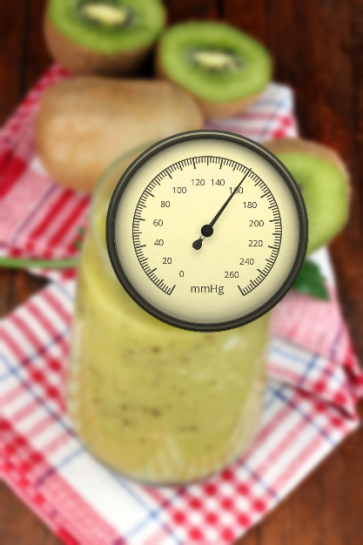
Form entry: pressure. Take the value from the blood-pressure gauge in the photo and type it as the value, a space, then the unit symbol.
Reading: 160 mmHg
